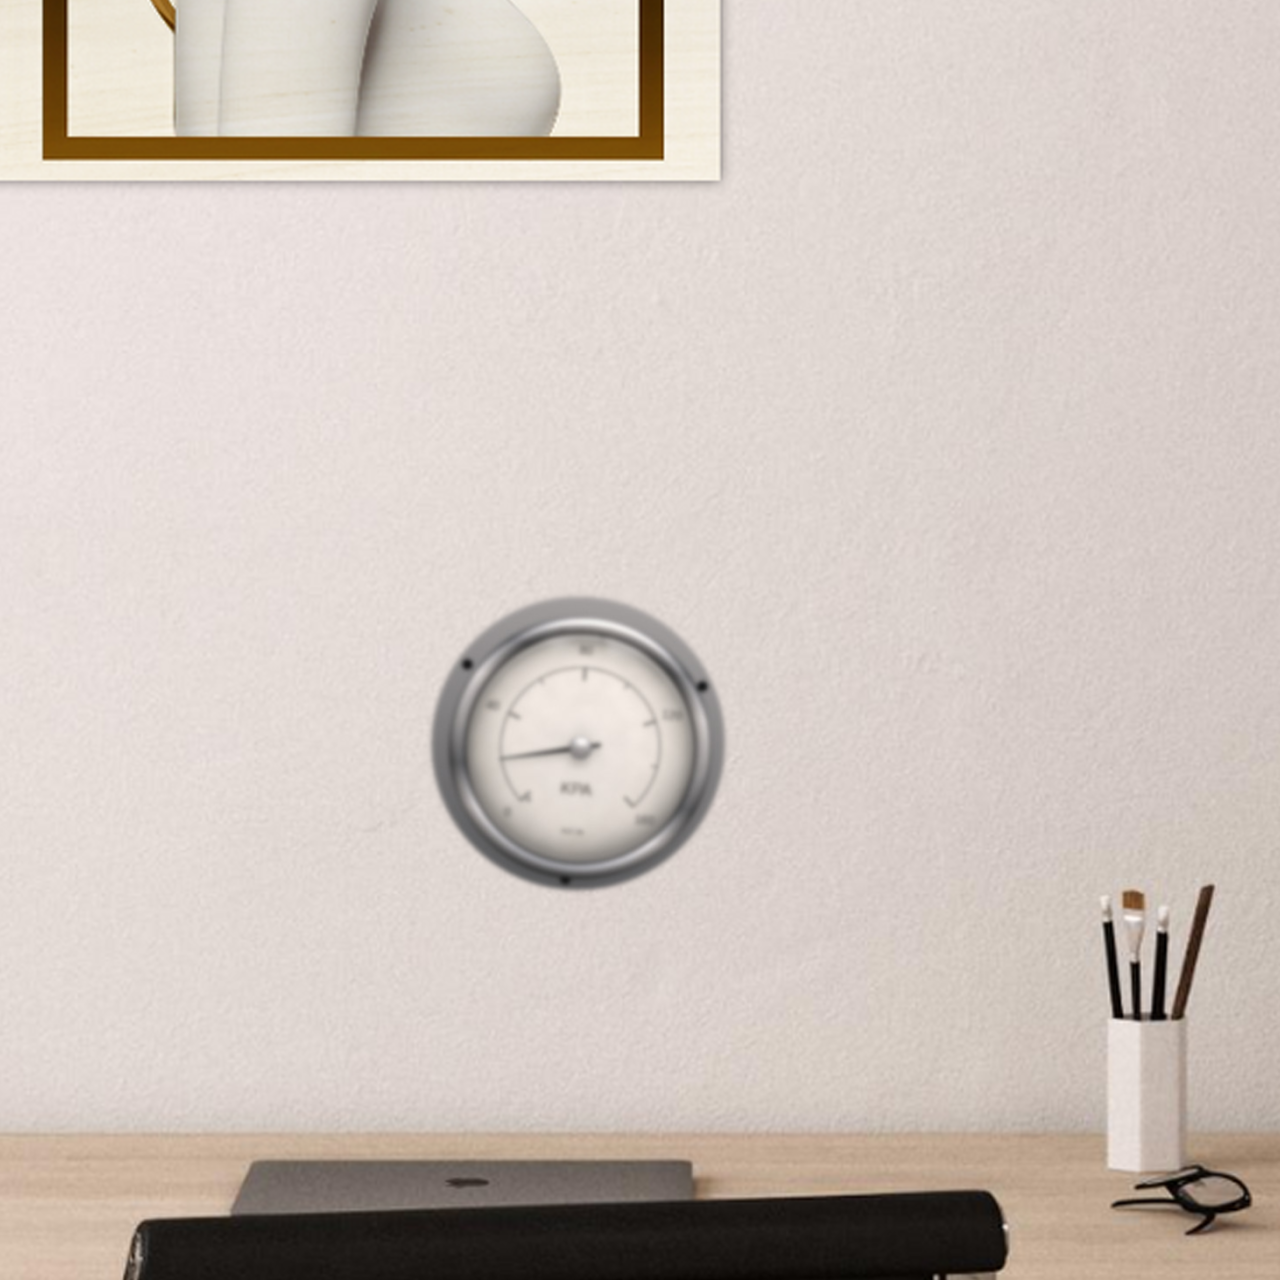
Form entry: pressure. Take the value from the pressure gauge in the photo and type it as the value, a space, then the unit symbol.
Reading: 20 kPa
